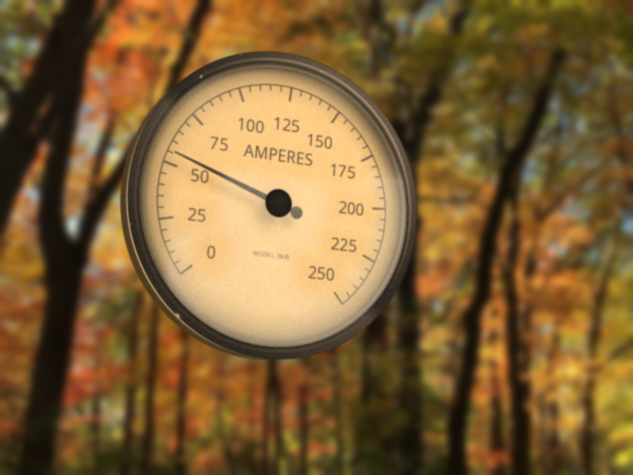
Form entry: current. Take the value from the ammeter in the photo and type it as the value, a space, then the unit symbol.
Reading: 55 A
